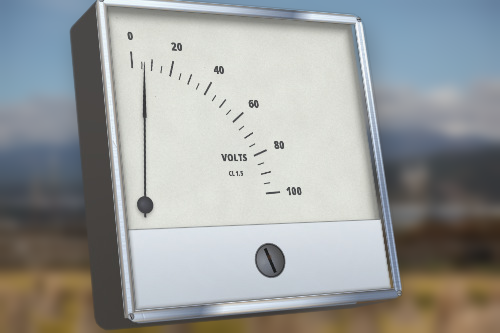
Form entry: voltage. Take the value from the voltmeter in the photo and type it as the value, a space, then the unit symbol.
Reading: 5 V
